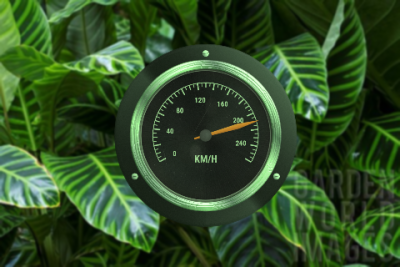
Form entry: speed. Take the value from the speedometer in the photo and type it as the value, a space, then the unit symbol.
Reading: 210 km/h
